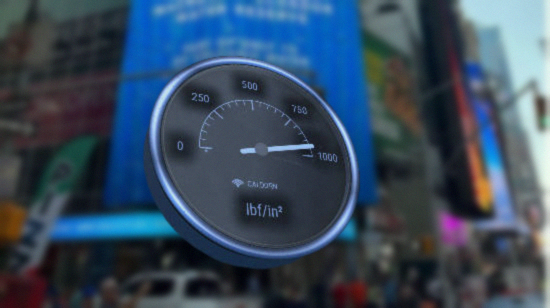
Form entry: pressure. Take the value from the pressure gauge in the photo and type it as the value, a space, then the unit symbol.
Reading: 950 psi
